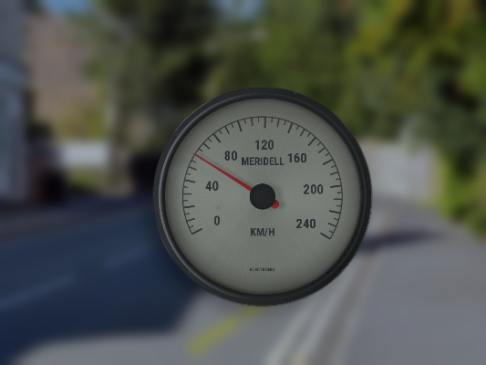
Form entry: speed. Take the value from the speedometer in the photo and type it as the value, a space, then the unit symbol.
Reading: 60 km/h
